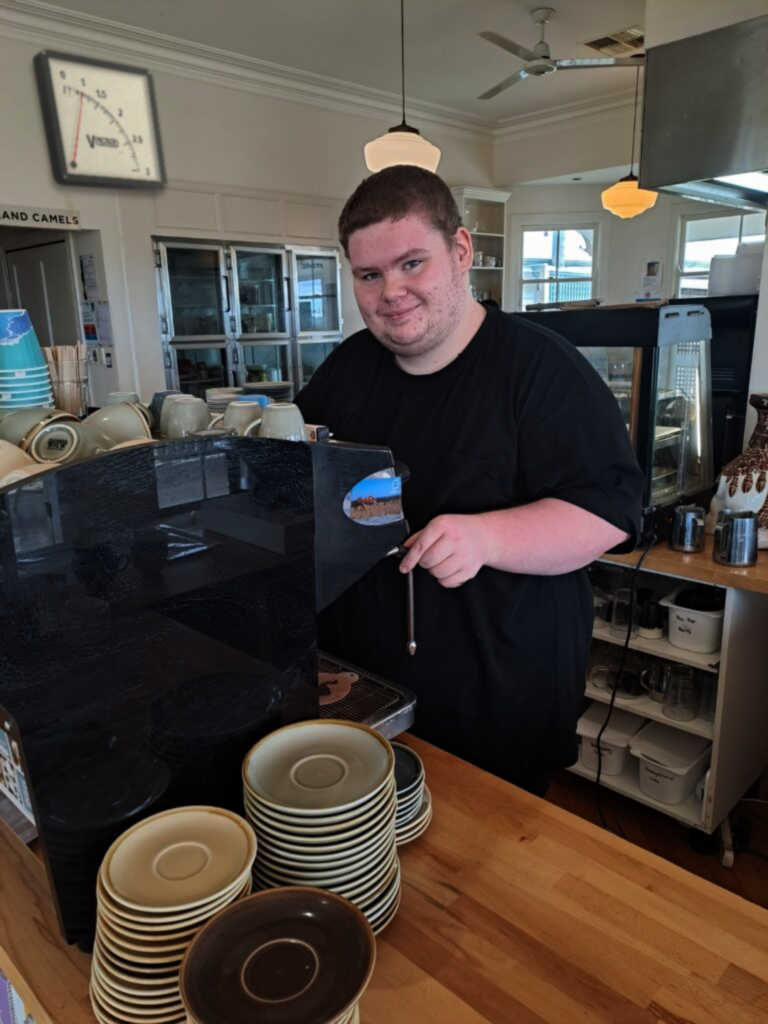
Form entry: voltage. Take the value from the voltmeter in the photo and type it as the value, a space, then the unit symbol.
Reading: 1 V
